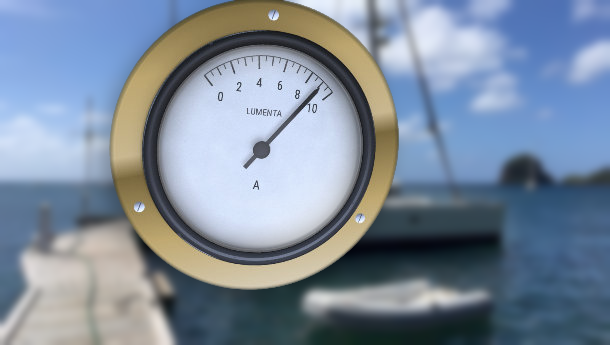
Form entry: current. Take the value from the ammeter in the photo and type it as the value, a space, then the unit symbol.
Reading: 9 A
